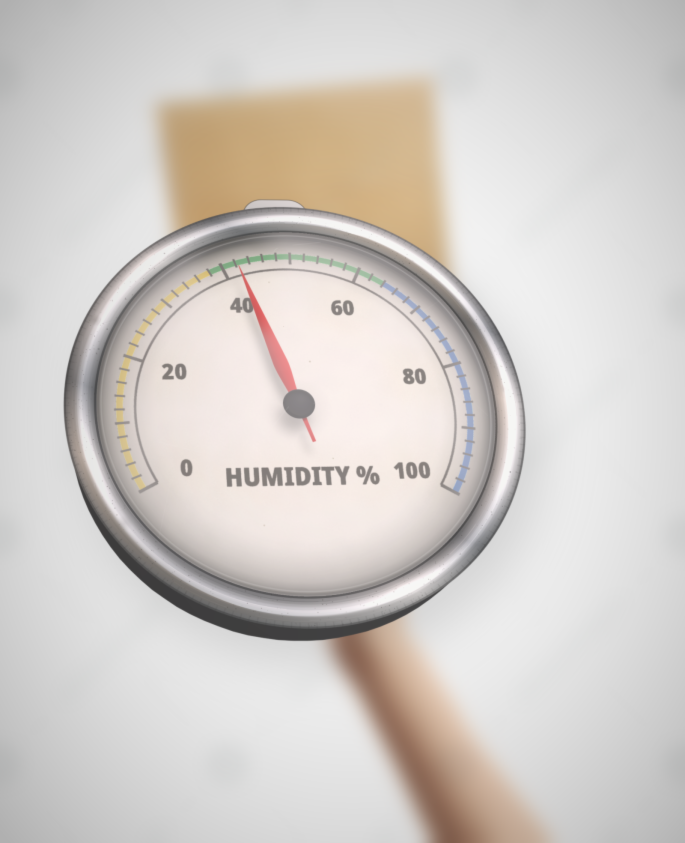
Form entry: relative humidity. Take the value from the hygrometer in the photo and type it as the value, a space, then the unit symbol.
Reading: 42 %
